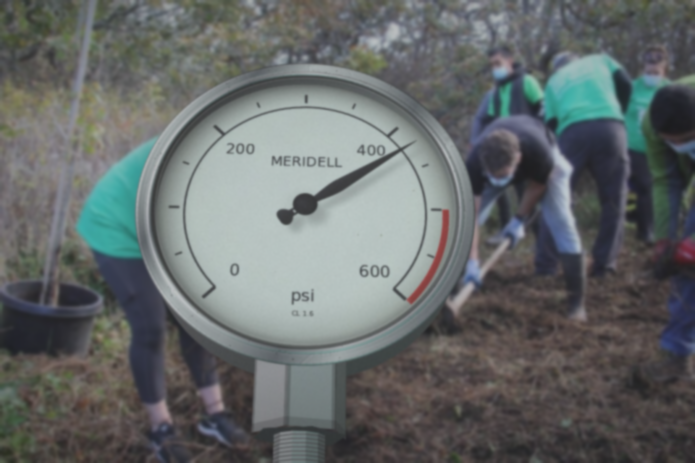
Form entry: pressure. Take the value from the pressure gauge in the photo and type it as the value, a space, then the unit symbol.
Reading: 425 psi
